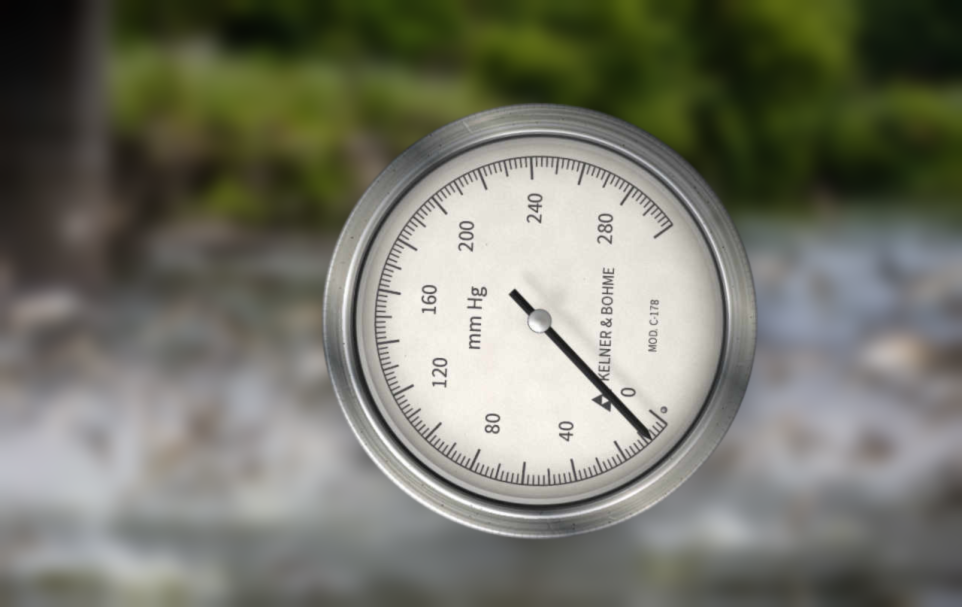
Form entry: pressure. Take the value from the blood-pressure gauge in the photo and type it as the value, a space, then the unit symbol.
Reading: 8 mmHg
